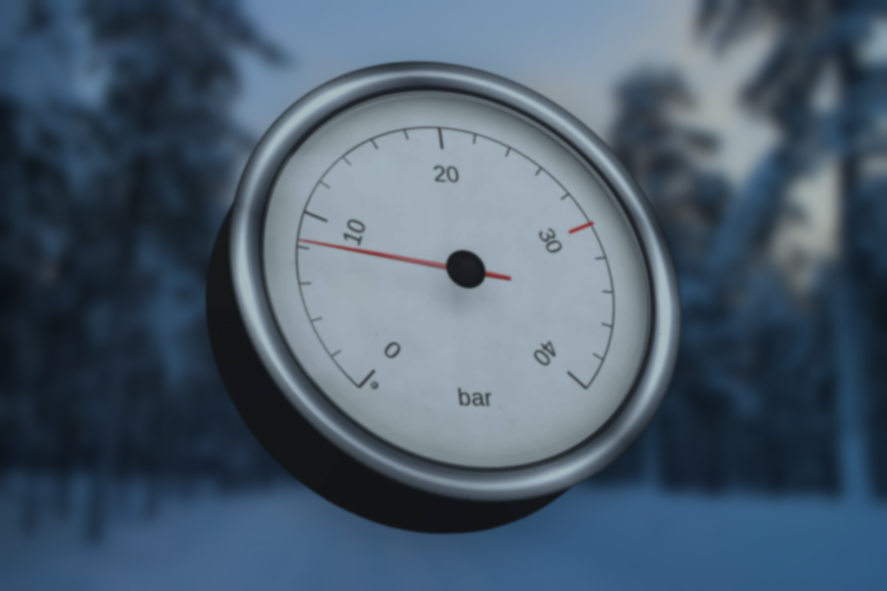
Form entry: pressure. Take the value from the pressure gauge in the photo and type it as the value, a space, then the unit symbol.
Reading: 8 bar
